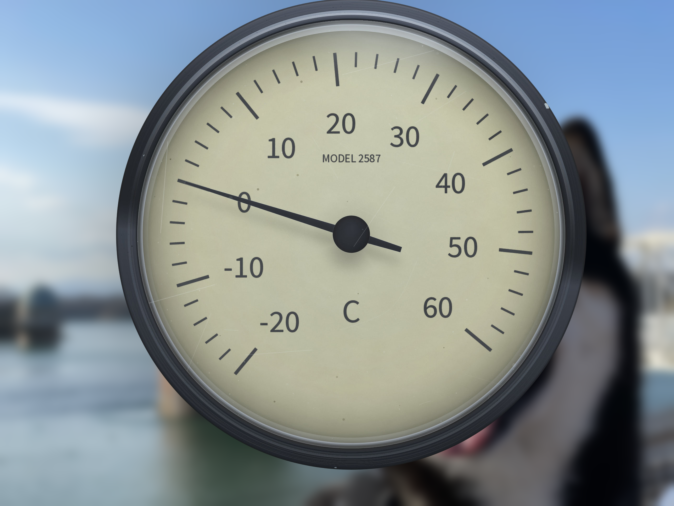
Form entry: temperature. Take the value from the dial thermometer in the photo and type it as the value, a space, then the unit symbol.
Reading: 0 °C
